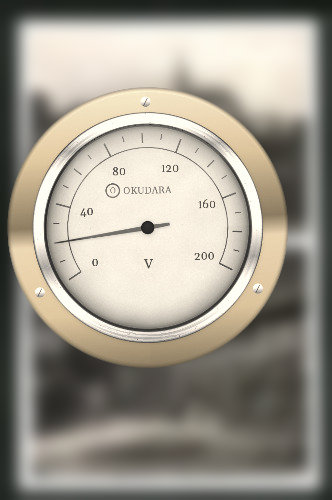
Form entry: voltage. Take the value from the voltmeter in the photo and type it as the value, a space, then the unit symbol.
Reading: 20 V
